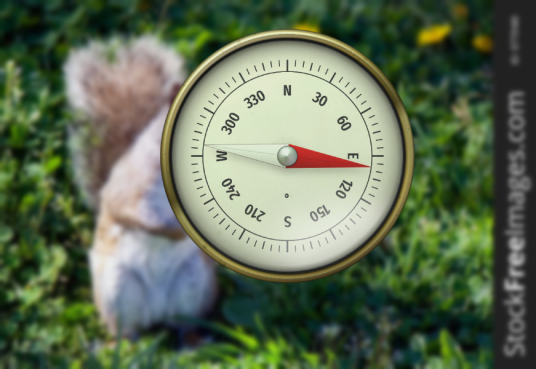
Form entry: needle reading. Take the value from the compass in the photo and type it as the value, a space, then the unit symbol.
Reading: 97.5 °
